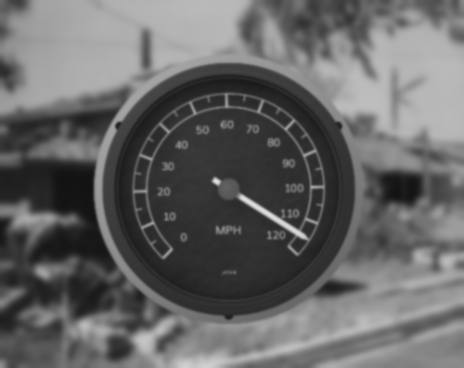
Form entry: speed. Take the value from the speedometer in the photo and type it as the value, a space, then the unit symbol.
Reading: 115 mph
